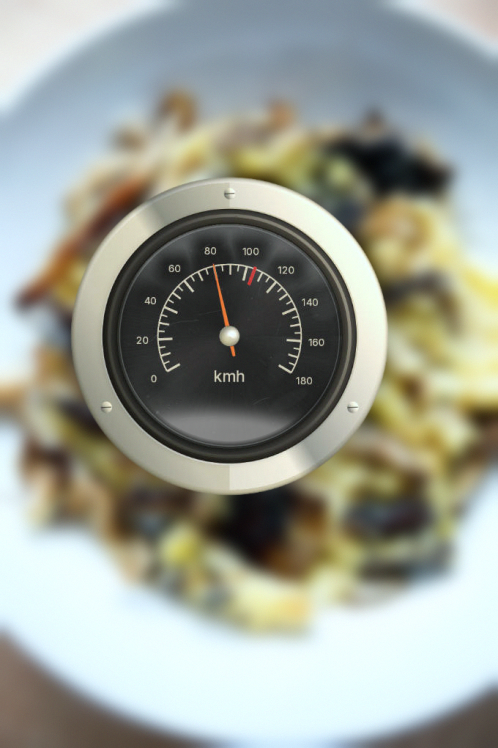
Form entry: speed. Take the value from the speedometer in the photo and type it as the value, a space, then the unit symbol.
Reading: 80 km/h
